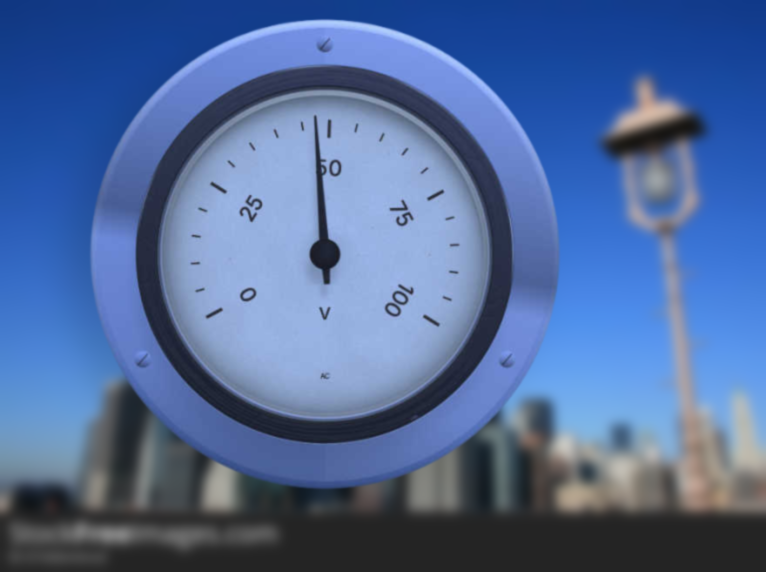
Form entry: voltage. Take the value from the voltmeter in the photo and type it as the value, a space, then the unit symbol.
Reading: 47.5 V
